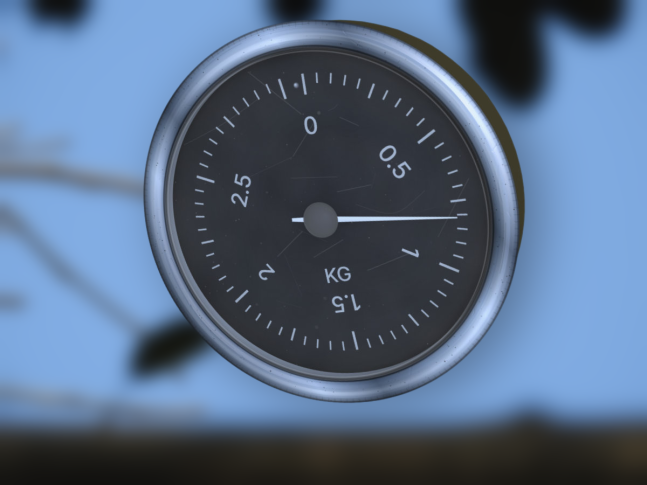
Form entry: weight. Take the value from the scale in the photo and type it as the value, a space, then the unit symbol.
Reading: 0.8 kg
